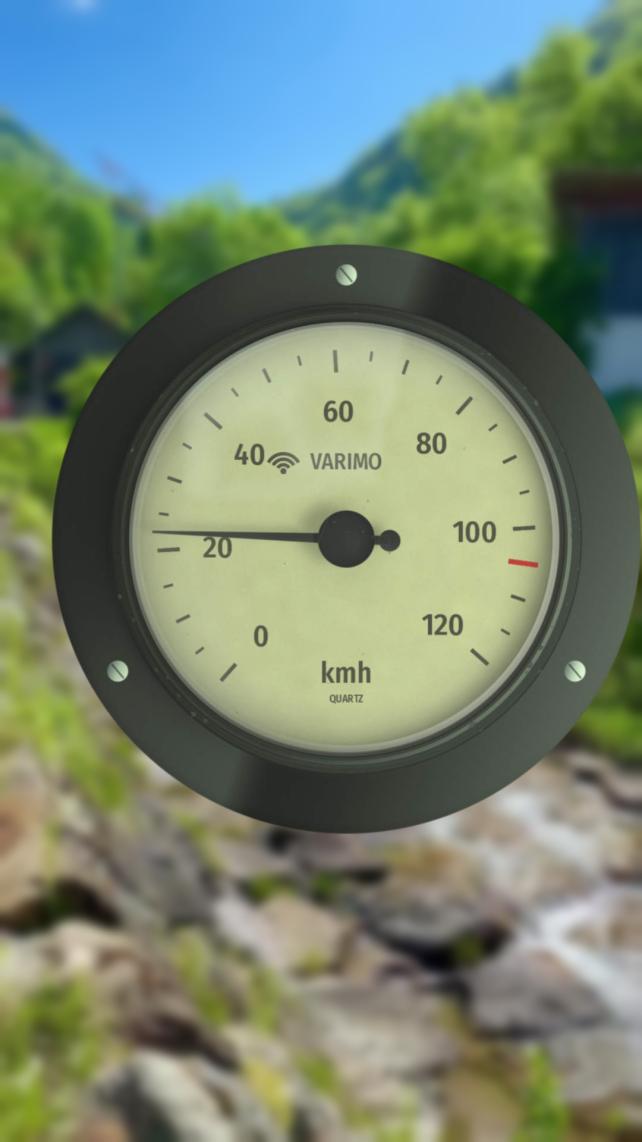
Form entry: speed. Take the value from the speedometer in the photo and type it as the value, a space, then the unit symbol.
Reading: 22.5 km/h
